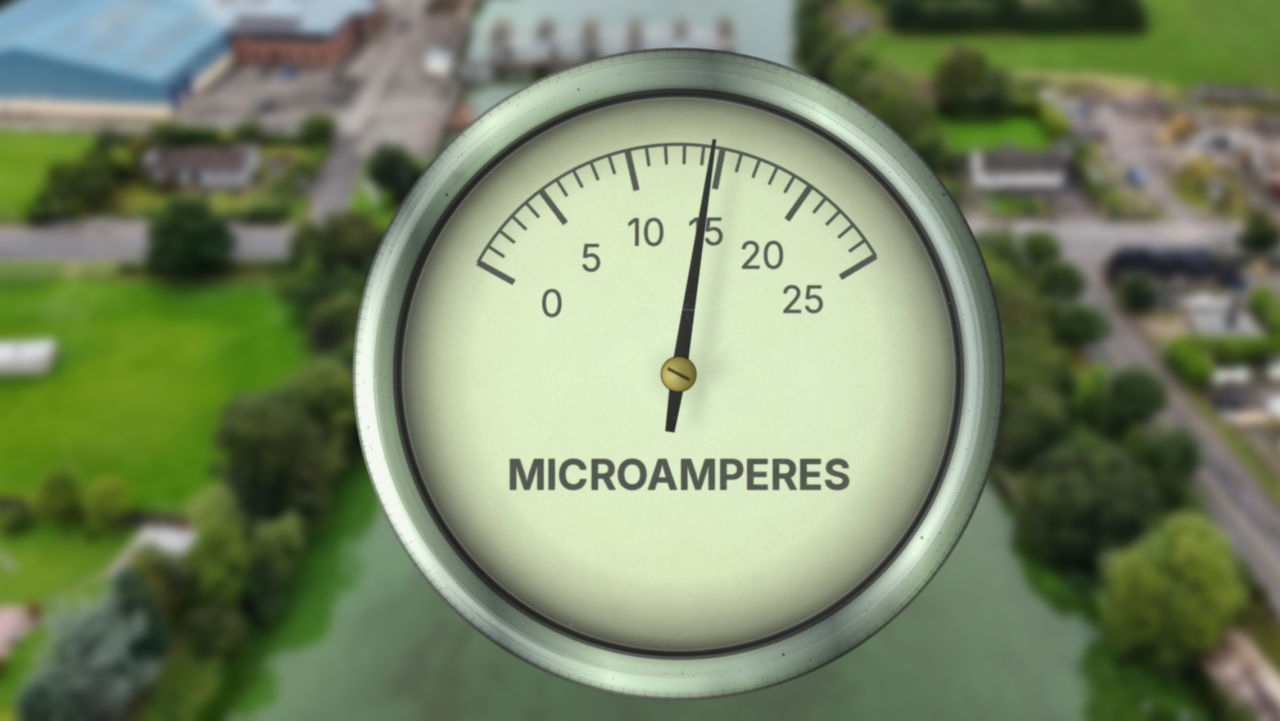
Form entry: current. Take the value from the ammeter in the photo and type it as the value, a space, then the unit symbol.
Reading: 14.5 µA
